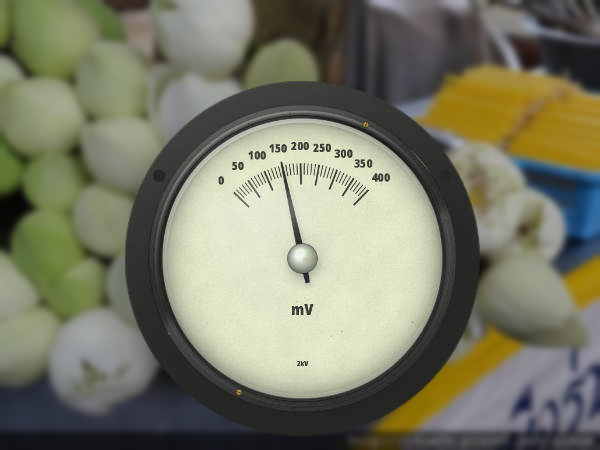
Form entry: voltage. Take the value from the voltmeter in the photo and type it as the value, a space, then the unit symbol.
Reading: 150 mV
